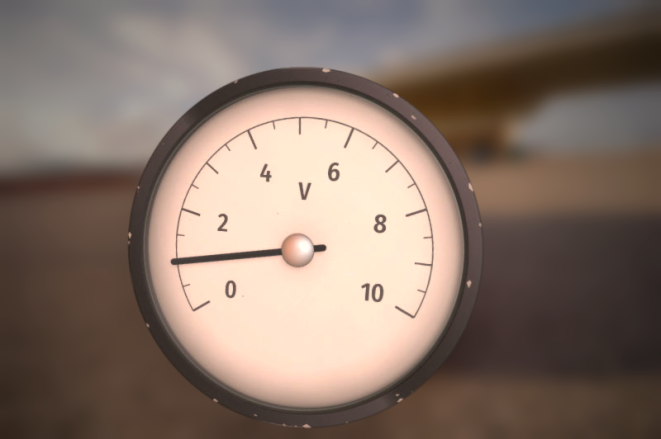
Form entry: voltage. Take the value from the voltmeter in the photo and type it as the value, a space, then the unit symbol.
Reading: 1 V
